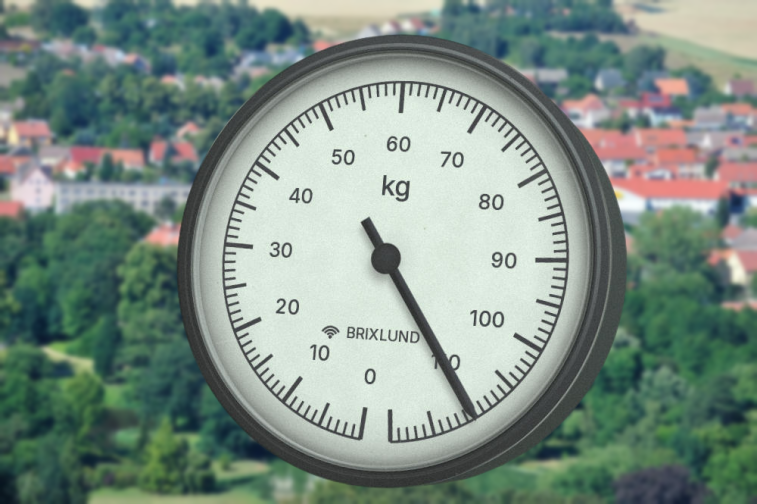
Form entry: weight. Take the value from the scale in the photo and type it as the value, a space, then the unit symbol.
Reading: 110 kg
